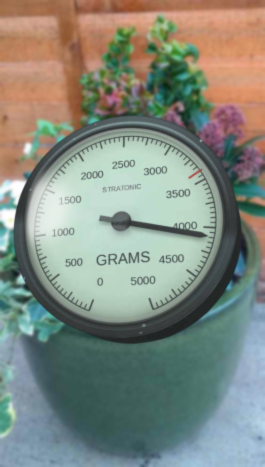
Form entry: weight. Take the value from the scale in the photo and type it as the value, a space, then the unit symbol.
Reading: 4100 g
